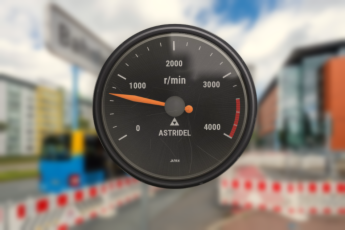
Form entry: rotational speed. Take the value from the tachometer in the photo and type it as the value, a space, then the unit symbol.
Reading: 700 rpm
